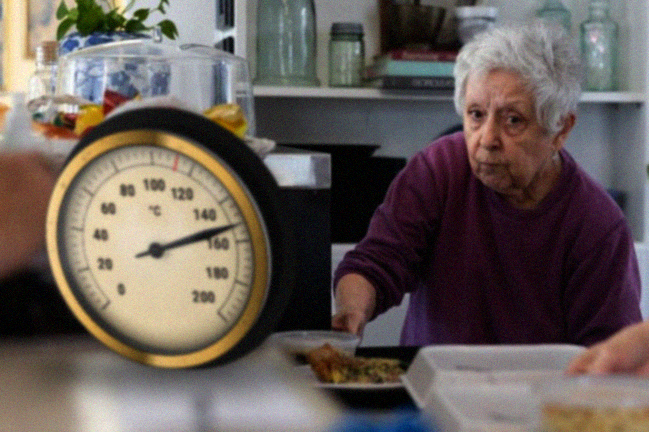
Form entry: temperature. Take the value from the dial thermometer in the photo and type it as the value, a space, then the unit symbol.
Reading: 152 °C
